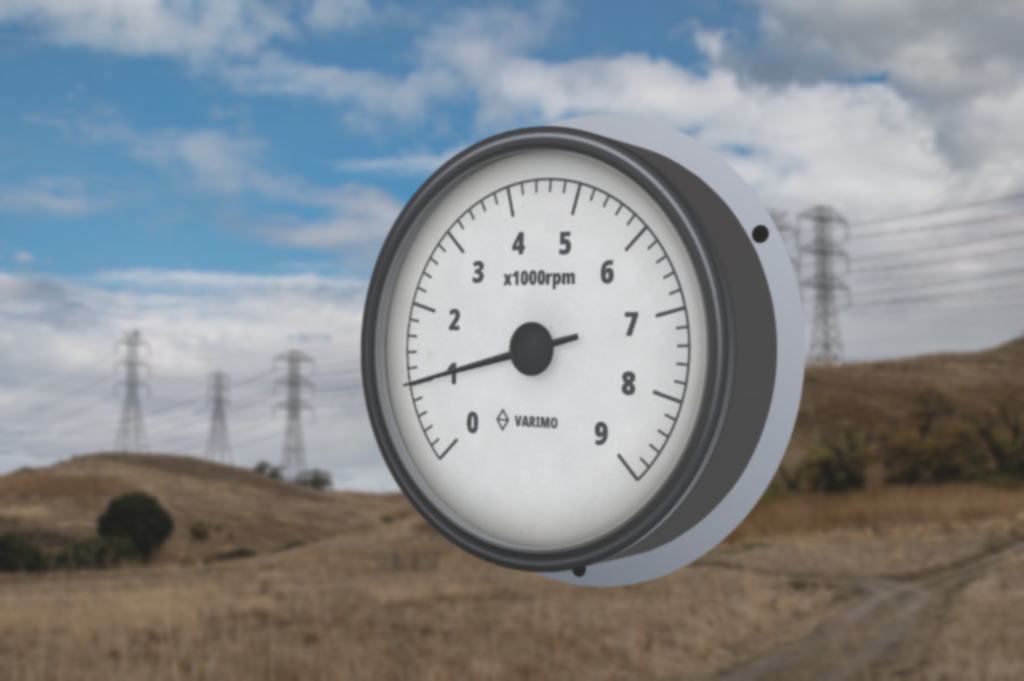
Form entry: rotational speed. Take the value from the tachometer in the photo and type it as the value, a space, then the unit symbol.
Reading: 1000 rpm
